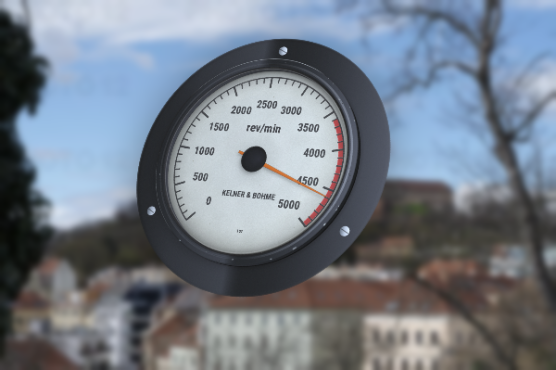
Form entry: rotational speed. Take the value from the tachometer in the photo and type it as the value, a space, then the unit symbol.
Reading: 4600 rpm
